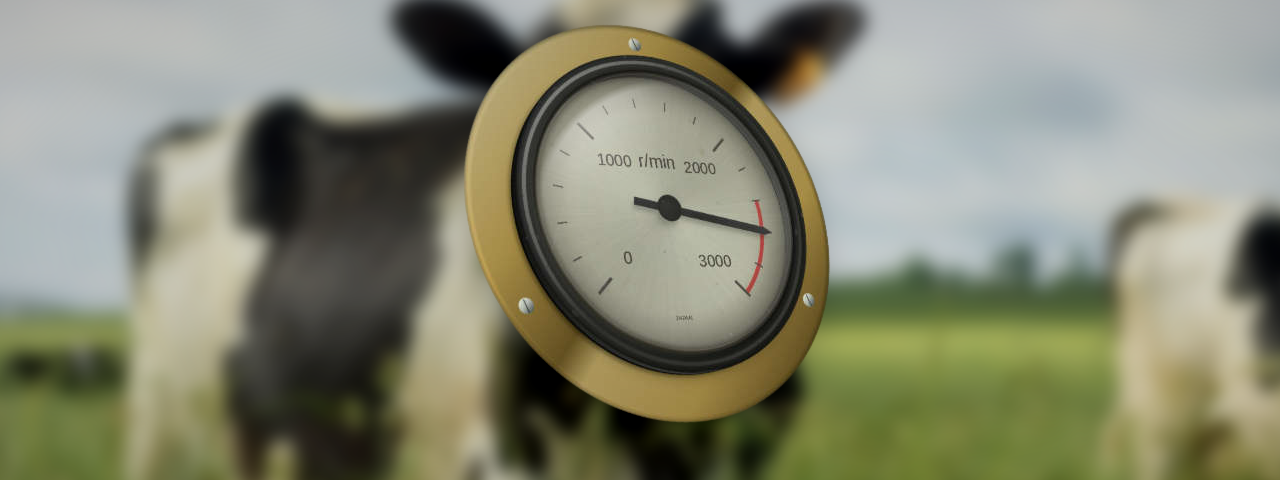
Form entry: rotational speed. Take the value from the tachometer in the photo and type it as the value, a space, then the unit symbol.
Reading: 2600 rpm
